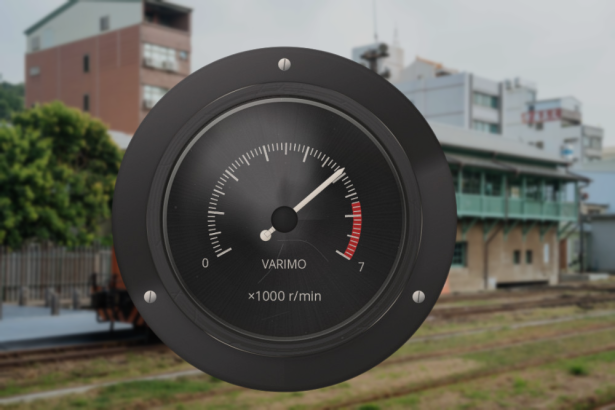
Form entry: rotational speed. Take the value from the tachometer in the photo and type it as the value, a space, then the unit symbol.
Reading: 4900 rpm
